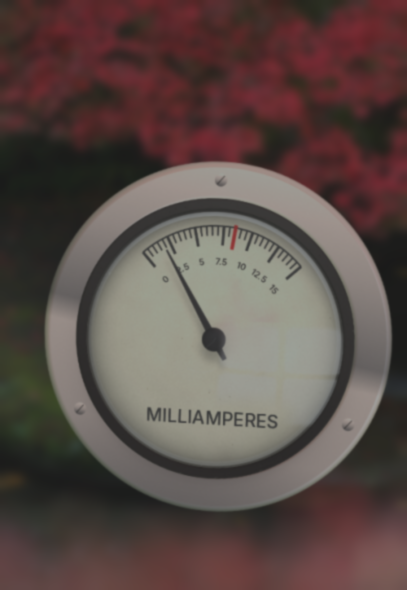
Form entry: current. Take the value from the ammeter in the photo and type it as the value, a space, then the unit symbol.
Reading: 2 mA
